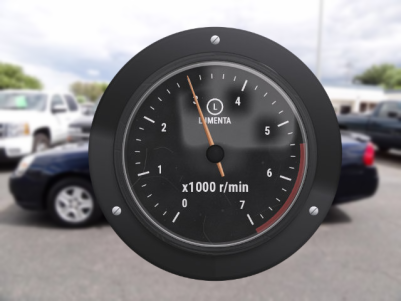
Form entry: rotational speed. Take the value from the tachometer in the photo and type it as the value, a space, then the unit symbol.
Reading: 3000 rpm
